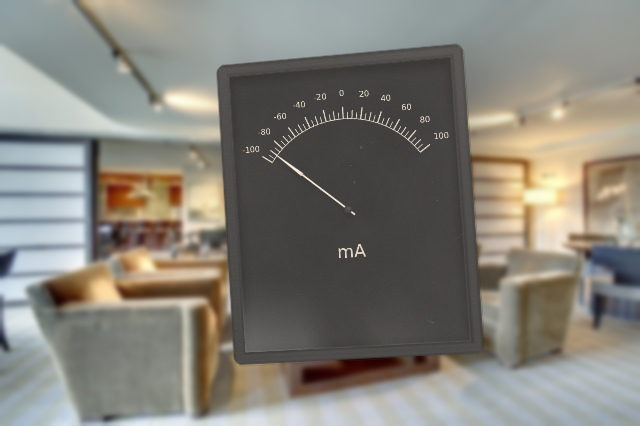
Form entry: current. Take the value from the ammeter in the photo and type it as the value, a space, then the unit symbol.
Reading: -90 mA
